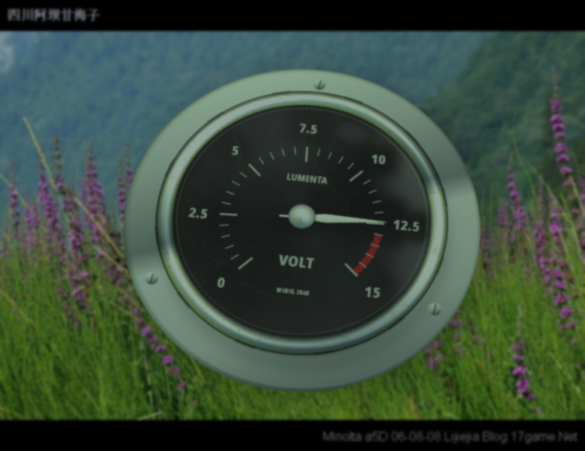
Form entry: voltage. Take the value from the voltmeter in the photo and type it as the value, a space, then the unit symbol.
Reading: 12.5 V
